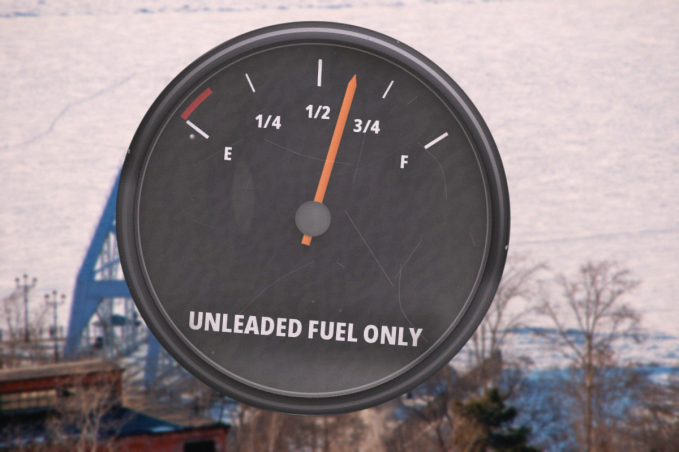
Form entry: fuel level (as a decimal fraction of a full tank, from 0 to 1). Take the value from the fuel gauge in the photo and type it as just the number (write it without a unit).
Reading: 0.625
